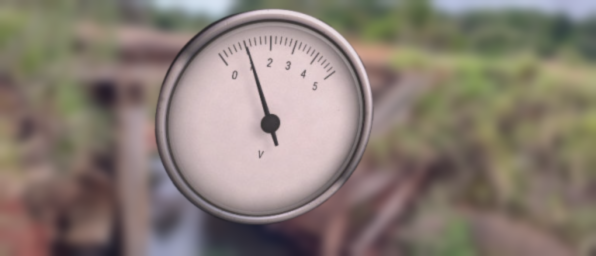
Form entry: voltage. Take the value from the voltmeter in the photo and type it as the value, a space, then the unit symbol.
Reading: 1 V
